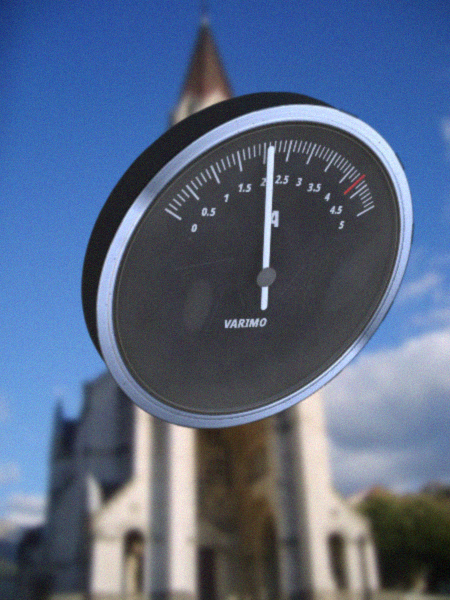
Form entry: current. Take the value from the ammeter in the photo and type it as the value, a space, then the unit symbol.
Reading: 2 A
